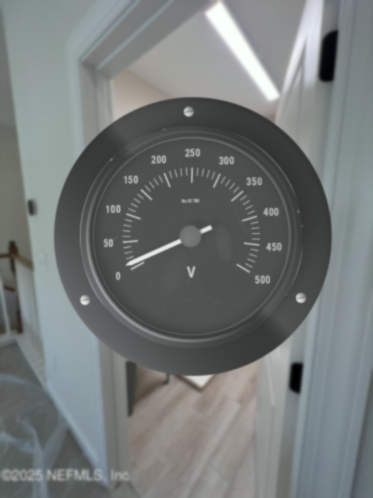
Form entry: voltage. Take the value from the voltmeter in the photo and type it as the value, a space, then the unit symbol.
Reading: 10 V
